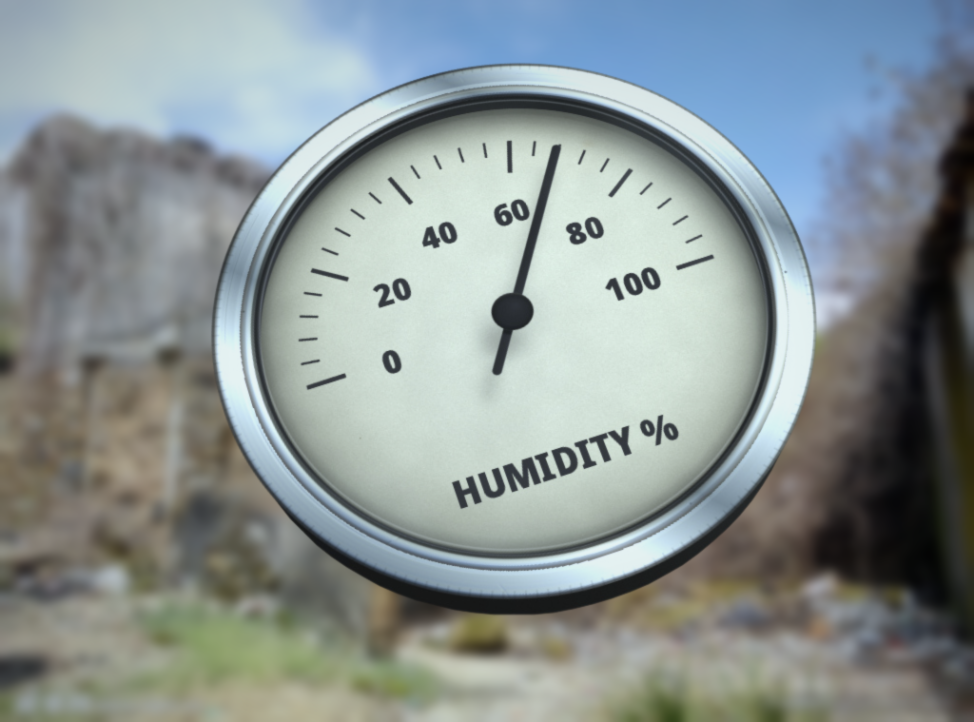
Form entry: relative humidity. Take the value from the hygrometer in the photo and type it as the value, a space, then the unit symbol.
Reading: 68 %
